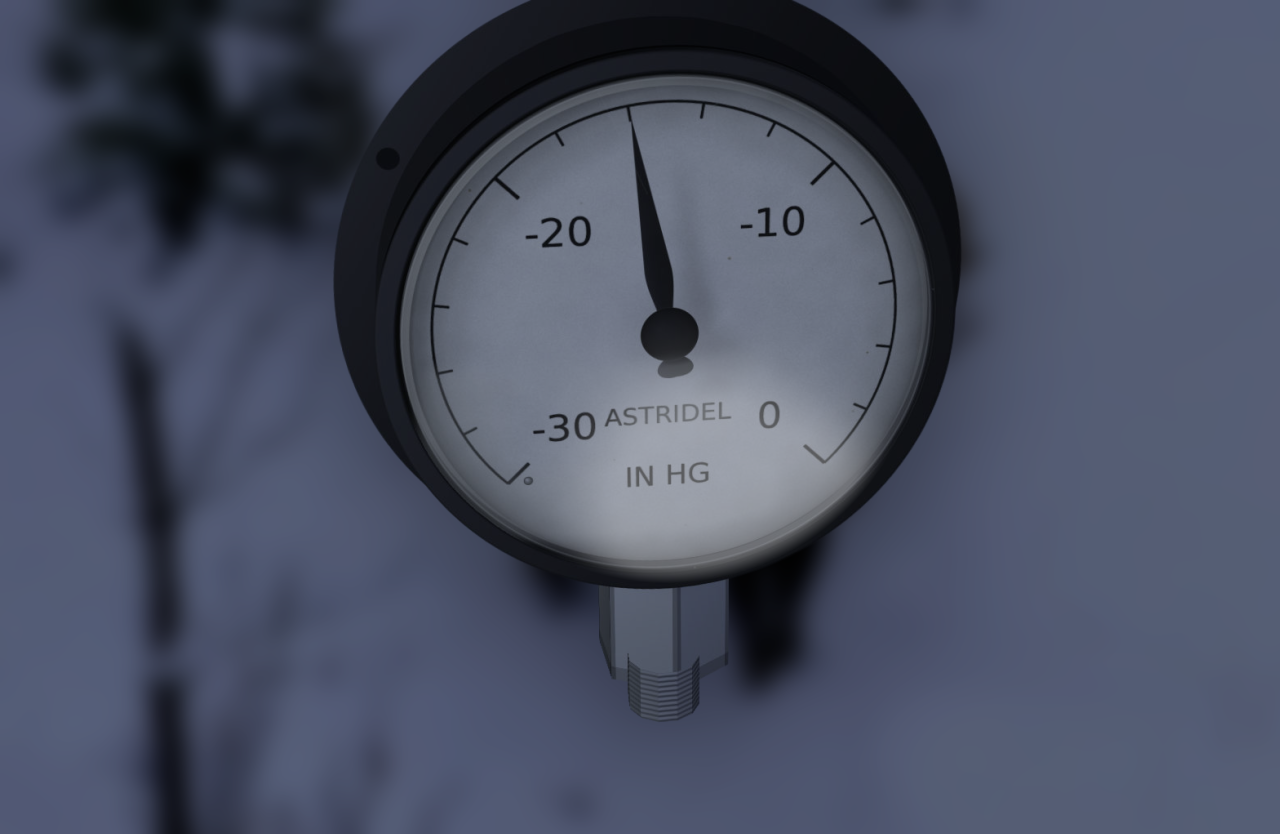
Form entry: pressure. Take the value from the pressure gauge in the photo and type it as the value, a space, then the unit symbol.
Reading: -16 inHg
